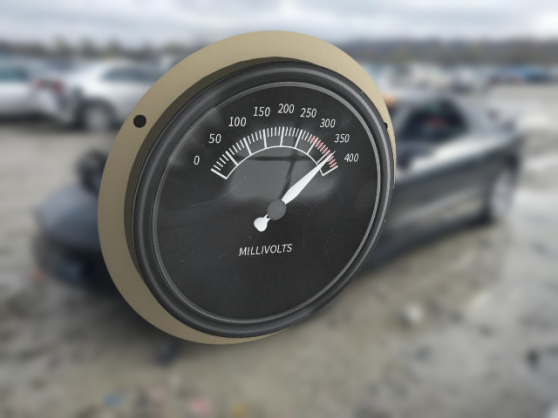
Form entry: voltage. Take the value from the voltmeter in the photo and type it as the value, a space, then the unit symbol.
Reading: 350 mV
